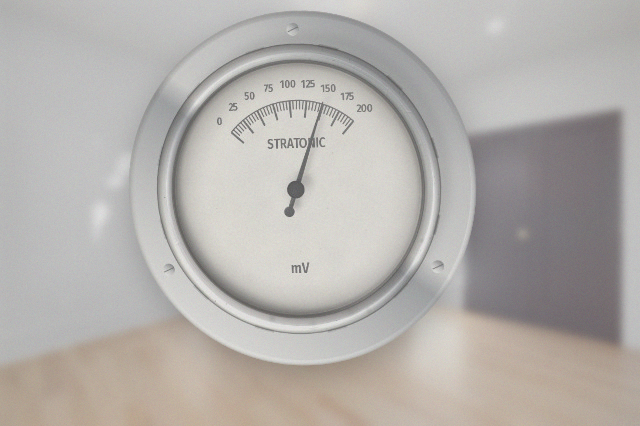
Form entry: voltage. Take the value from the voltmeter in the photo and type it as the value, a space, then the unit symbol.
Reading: 150 mV
